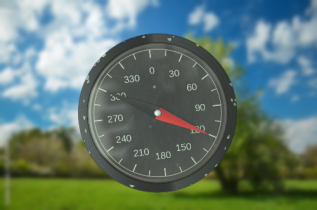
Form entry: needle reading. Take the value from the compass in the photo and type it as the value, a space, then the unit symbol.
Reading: 120 °
